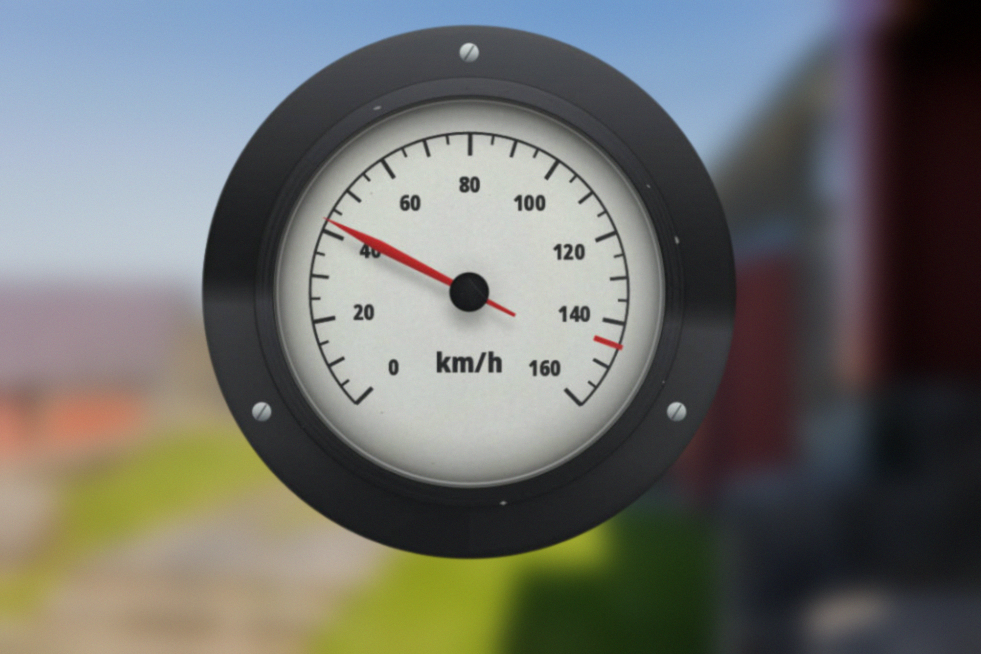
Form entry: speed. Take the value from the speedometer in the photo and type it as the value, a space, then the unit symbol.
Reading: 42.5 km/h
